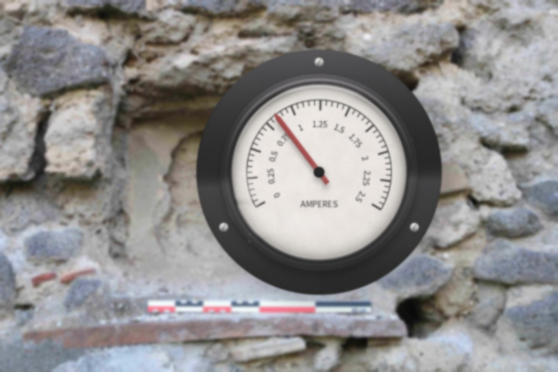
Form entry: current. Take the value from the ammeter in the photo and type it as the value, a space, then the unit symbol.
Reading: 0.85 A
